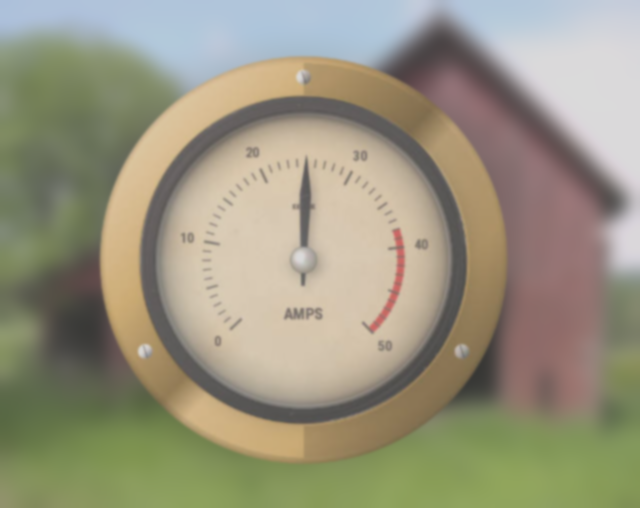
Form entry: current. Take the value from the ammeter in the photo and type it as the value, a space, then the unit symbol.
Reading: 25 A
